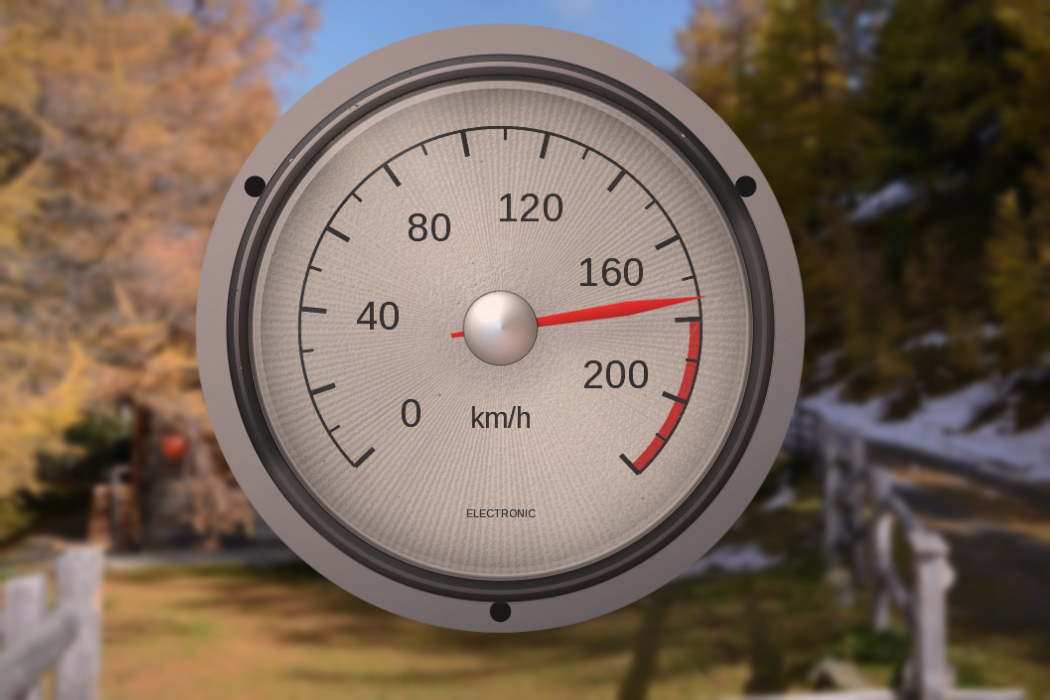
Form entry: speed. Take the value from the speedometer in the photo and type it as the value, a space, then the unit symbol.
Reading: 175 km/h
